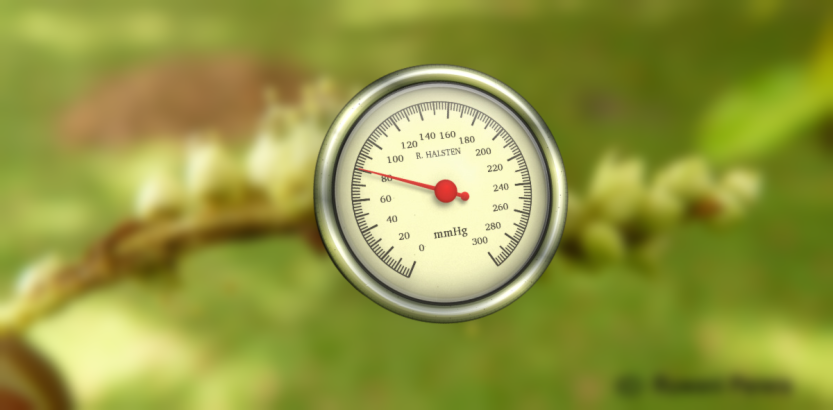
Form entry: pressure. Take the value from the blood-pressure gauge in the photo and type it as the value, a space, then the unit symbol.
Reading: 80 mmHg
